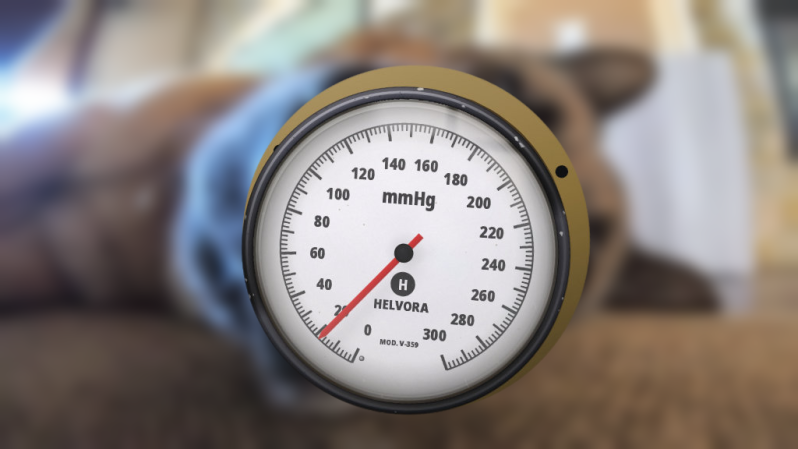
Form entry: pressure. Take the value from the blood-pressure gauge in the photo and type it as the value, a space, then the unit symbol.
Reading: 18 mmHg
